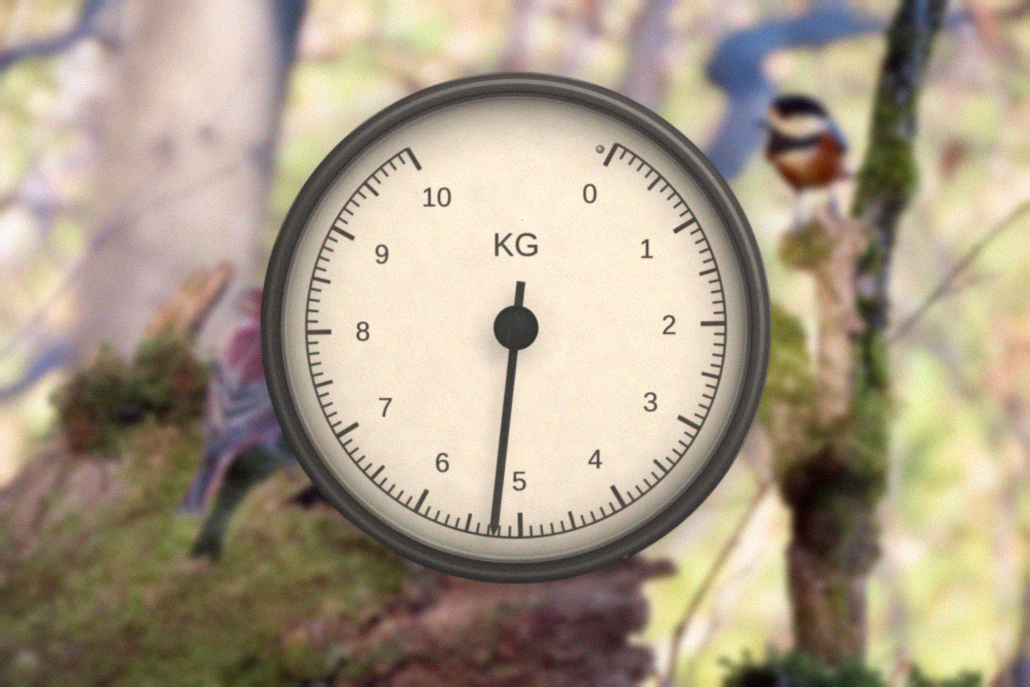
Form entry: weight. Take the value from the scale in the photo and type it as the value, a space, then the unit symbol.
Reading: 5.25 kg
